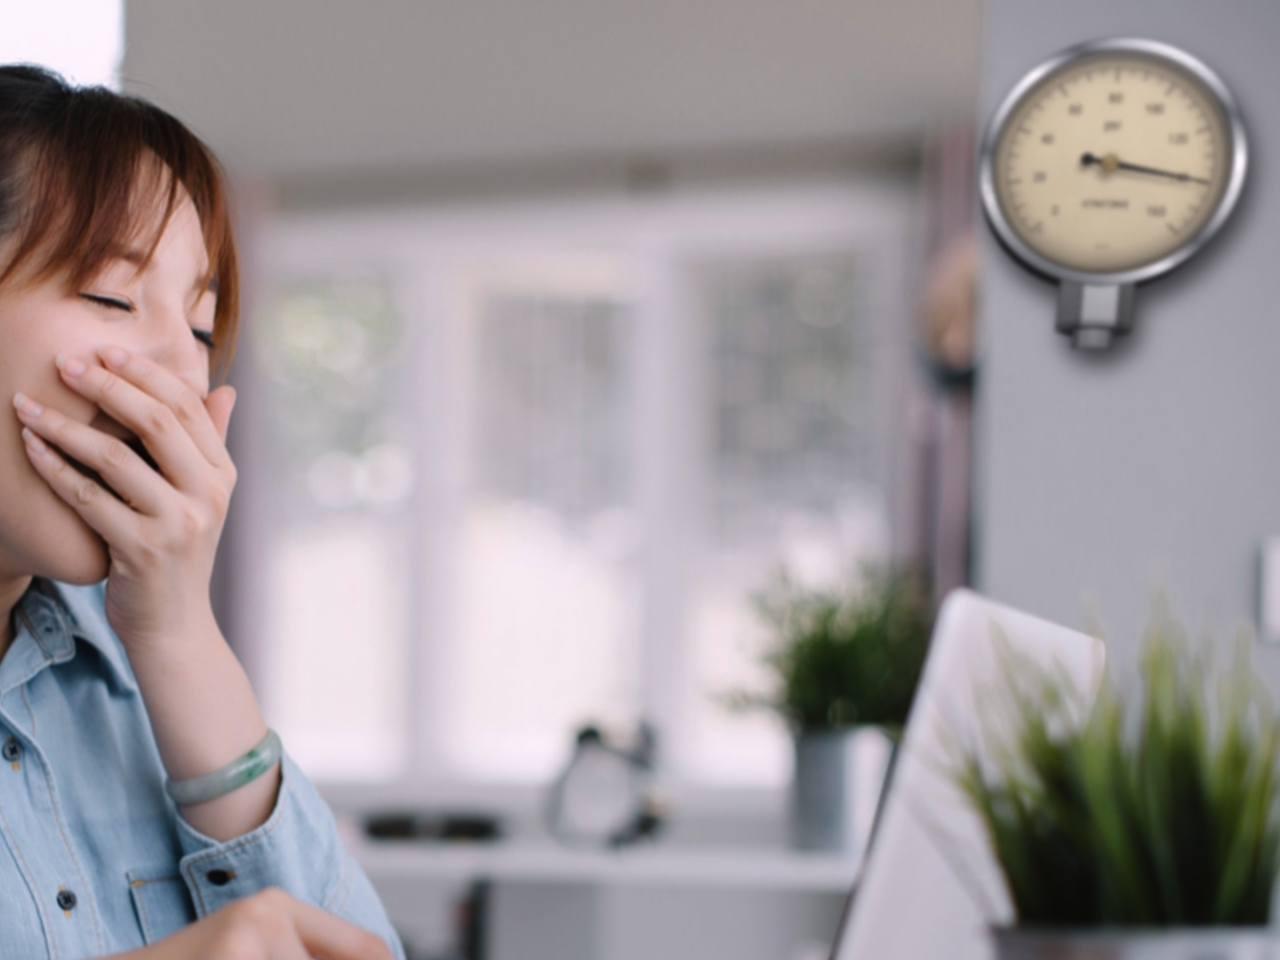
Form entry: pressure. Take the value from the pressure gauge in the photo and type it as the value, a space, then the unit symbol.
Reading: 140 psi
